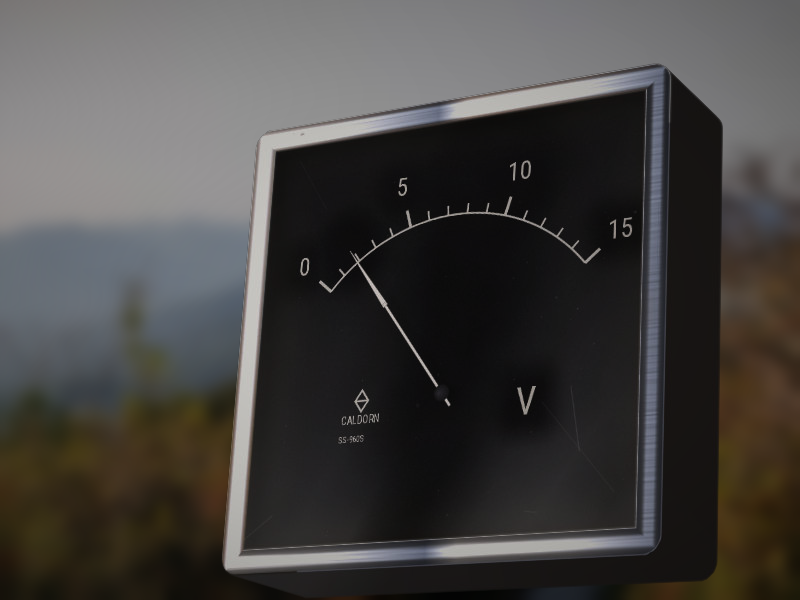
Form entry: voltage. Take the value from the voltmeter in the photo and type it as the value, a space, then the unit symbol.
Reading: 2 V
